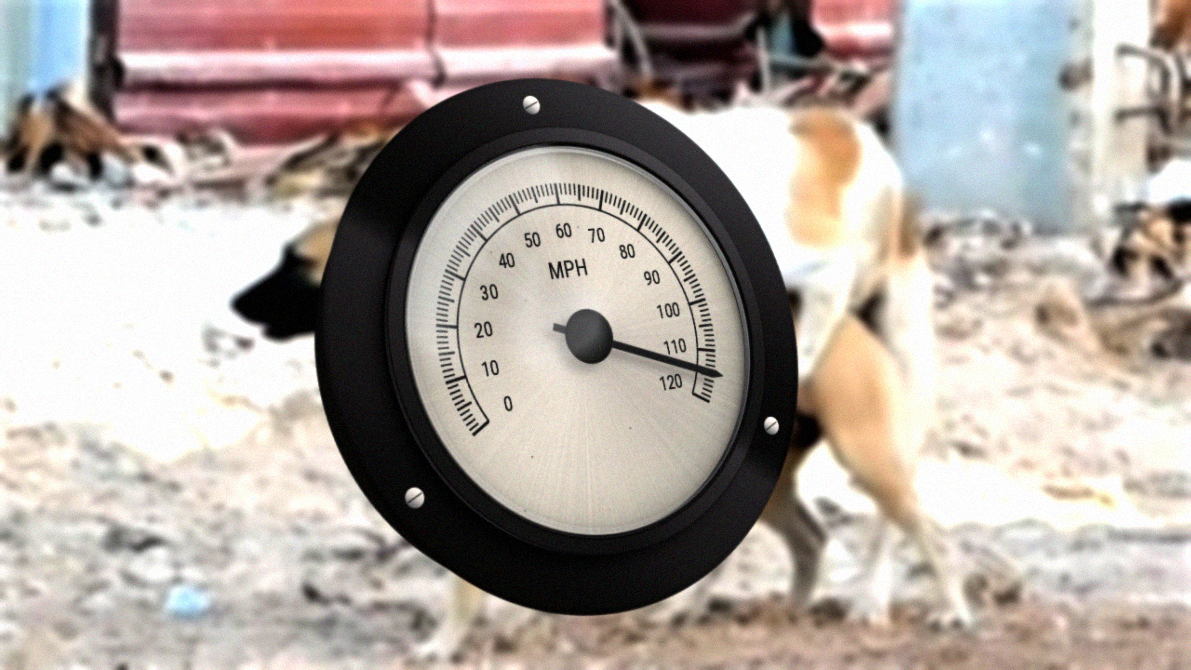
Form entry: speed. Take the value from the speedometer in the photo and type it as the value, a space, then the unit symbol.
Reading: 115 mph
